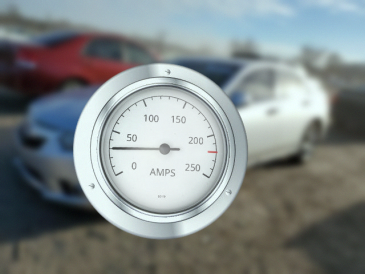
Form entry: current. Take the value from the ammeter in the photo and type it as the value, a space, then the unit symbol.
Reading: 30 A
